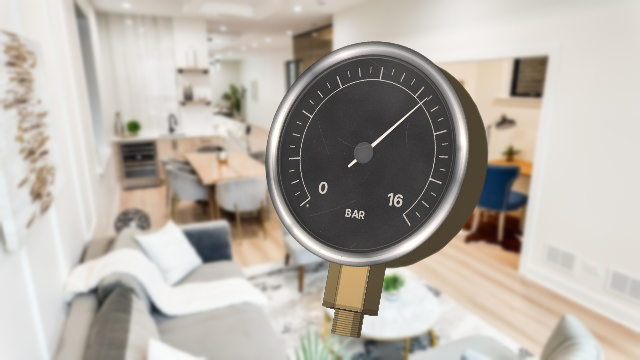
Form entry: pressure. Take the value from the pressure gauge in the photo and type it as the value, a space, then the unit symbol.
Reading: 10.5 bar
